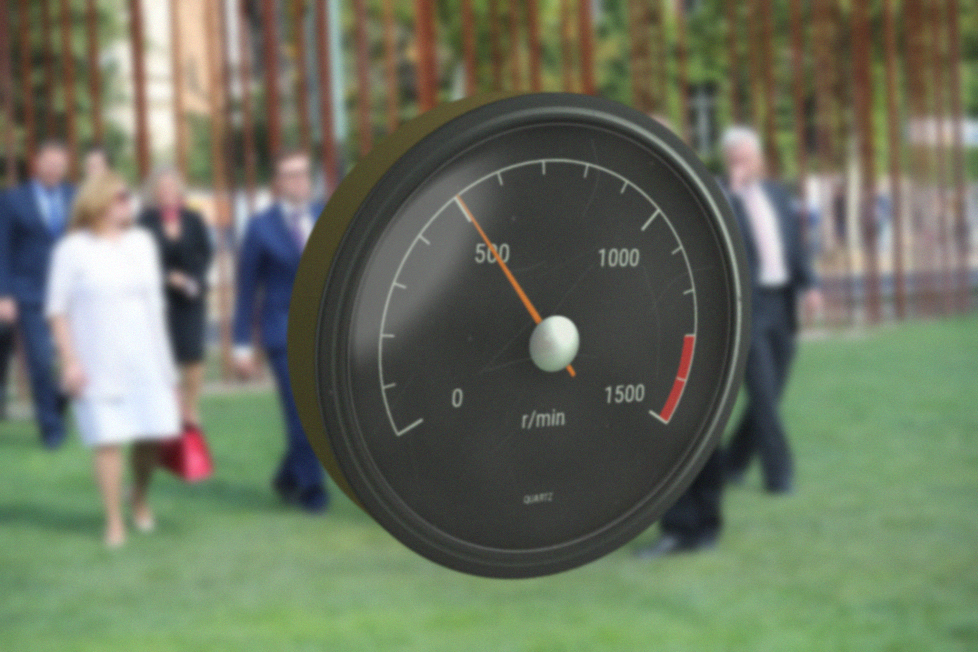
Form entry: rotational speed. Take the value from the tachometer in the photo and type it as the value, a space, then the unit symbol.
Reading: 500 rpm
